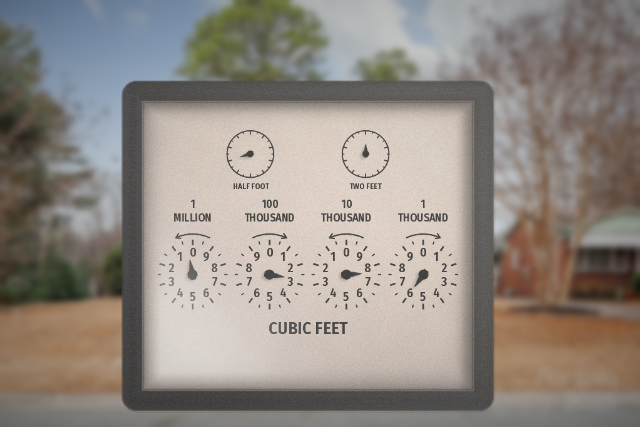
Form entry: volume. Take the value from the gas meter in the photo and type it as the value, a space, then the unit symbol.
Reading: 27600 ft³
